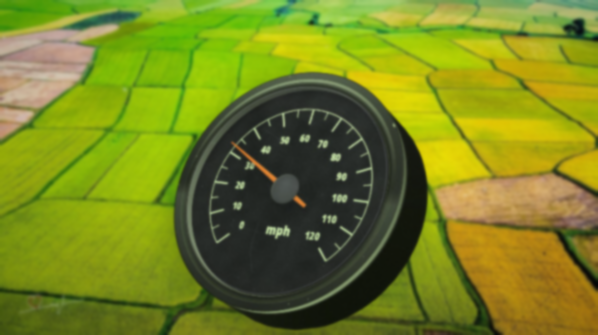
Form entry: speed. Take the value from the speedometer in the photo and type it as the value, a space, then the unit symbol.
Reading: 32.5 mph
